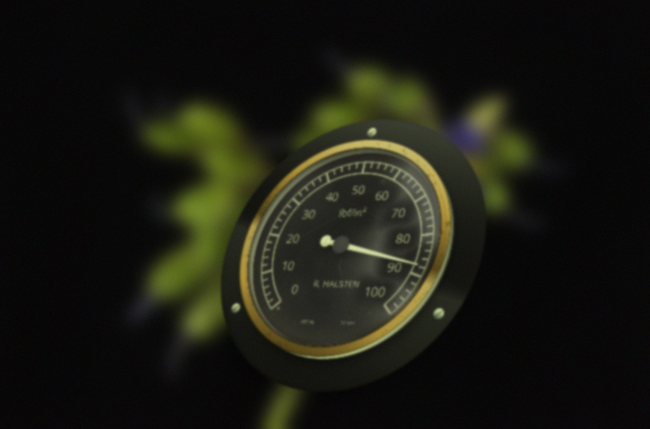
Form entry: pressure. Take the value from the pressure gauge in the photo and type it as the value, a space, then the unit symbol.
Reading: 88 psi
